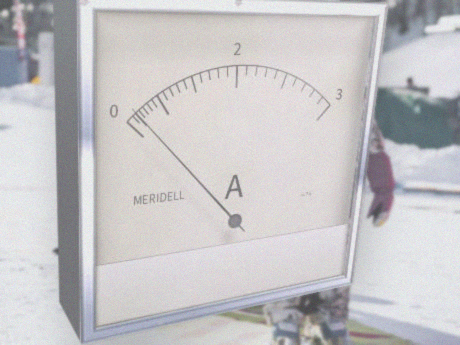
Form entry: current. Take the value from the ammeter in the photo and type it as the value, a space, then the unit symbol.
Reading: 0.5 A
